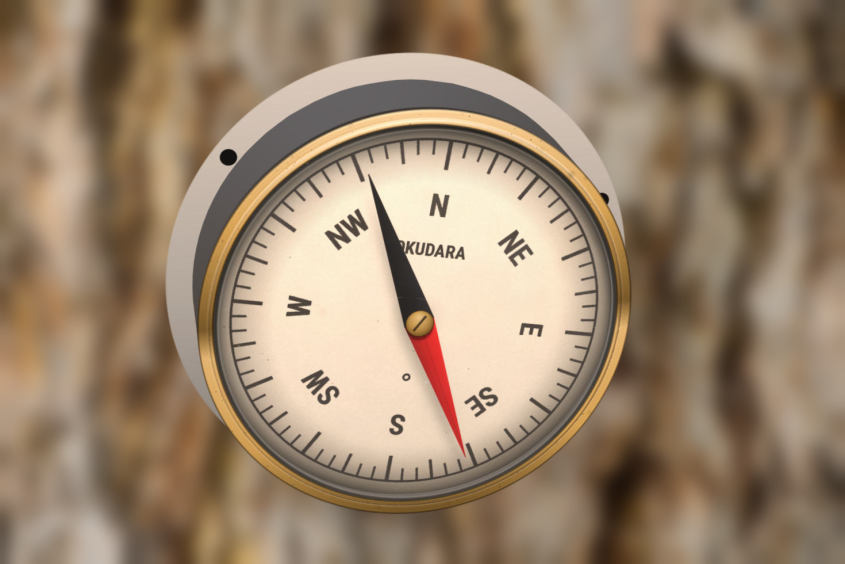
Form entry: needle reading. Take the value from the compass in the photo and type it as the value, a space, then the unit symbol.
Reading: 152.5 °
